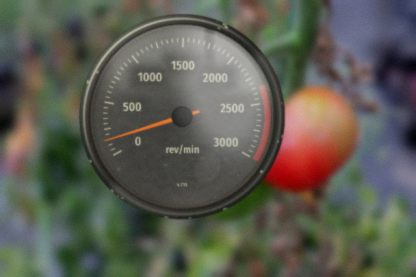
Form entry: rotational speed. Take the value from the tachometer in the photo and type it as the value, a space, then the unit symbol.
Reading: 150 rpm
